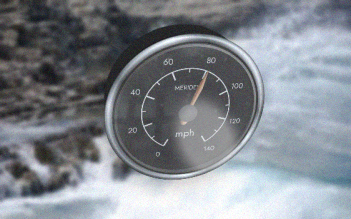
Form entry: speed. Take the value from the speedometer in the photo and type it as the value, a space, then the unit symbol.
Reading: 80 mph
